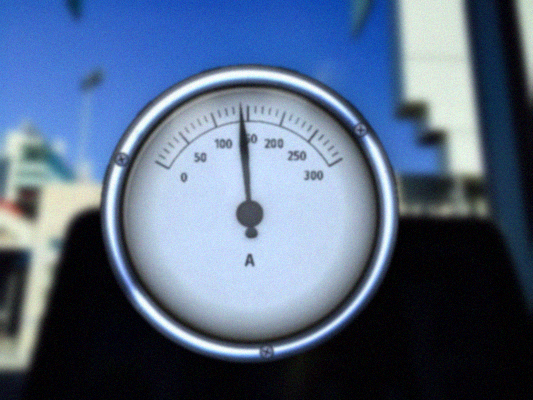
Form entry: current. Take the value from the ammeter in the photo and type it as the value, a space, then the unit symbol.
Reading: 140 A
